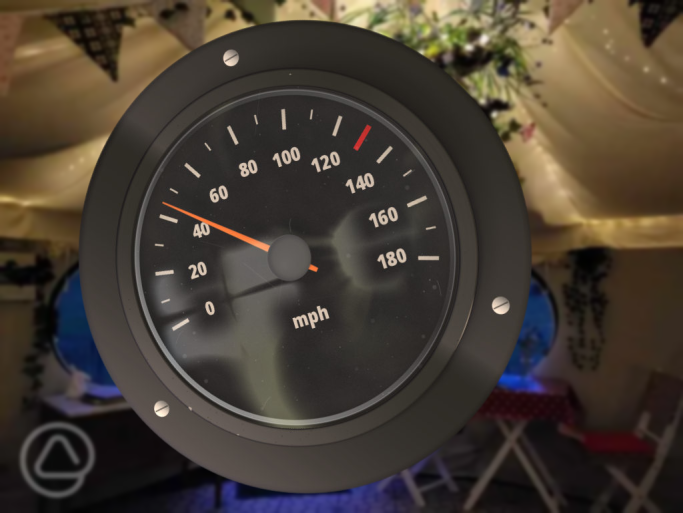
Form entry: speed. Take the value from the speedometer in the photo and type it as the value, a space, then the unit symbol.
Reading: 45 mph
